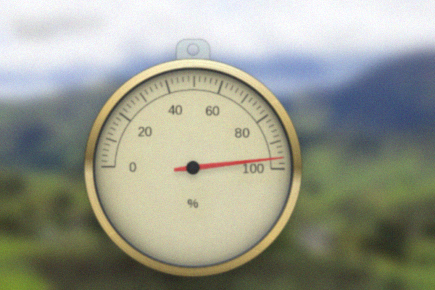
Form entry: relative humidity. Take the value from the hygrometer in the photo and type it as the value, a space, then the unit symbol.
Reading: 96 %
